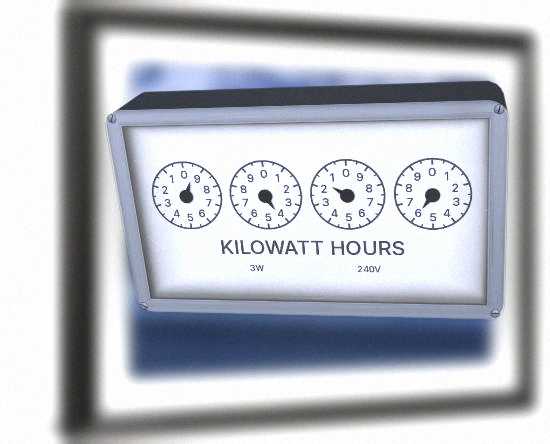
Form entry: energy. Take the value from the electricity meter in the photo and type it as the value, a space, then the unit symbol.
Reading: 9416 kWh
